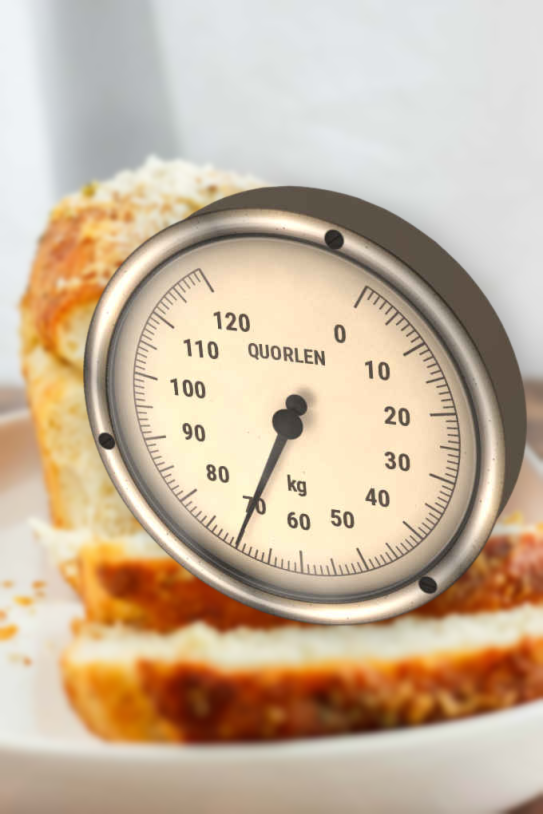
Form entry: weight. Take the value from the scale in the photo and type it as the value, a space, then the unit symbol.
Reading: 70 kg
